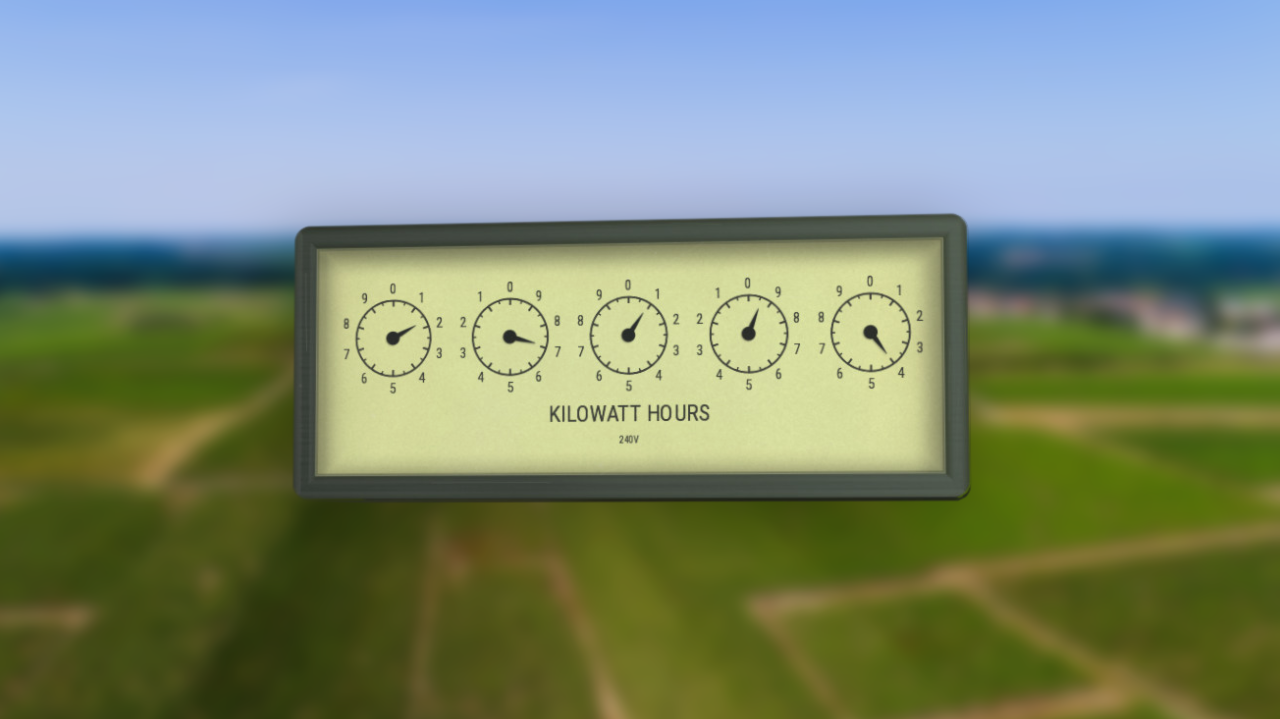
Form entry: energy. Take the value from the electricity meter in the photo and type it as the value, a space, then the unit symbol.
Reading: 17094 kWh
